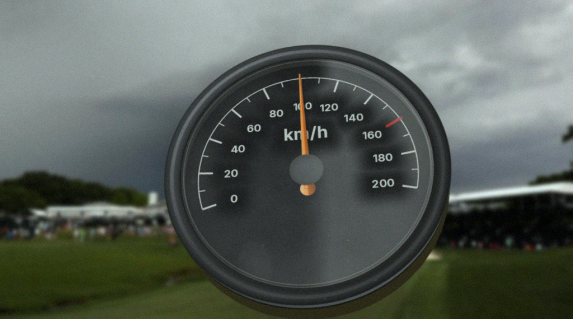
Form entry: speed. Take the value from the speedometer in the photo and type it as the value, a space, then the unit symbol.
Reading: 100 km/h
